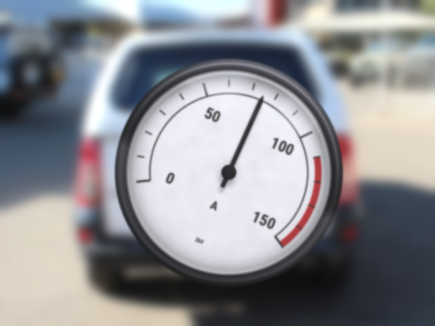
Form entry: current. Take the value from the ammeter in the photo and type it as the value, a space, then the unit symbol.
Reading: 75 A
